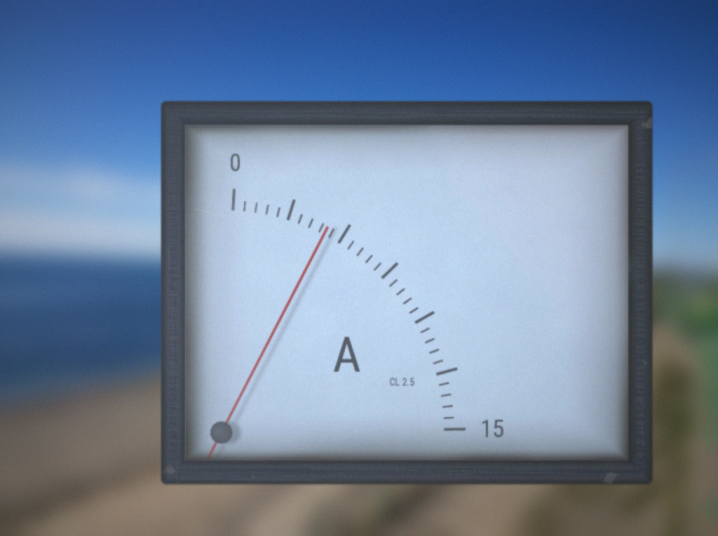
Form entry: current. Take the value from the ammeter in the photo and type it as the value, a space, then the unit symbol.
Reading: 4.25 A
